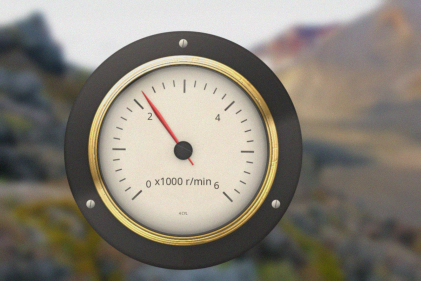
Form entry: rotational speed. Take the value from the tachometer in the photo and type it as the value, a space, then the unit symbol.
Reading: 2200 rpm
